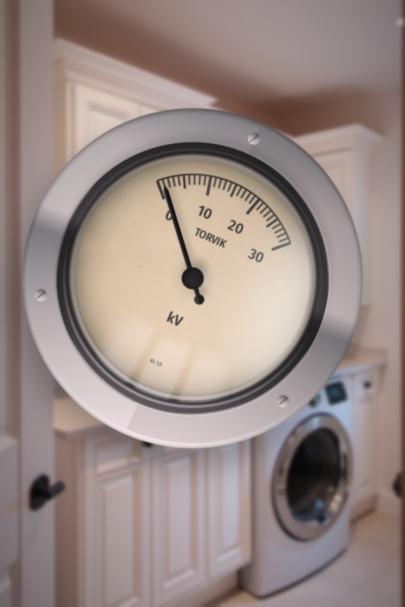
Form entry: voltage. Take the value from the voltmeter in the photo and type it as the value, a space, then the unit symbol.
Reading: 1 kV
